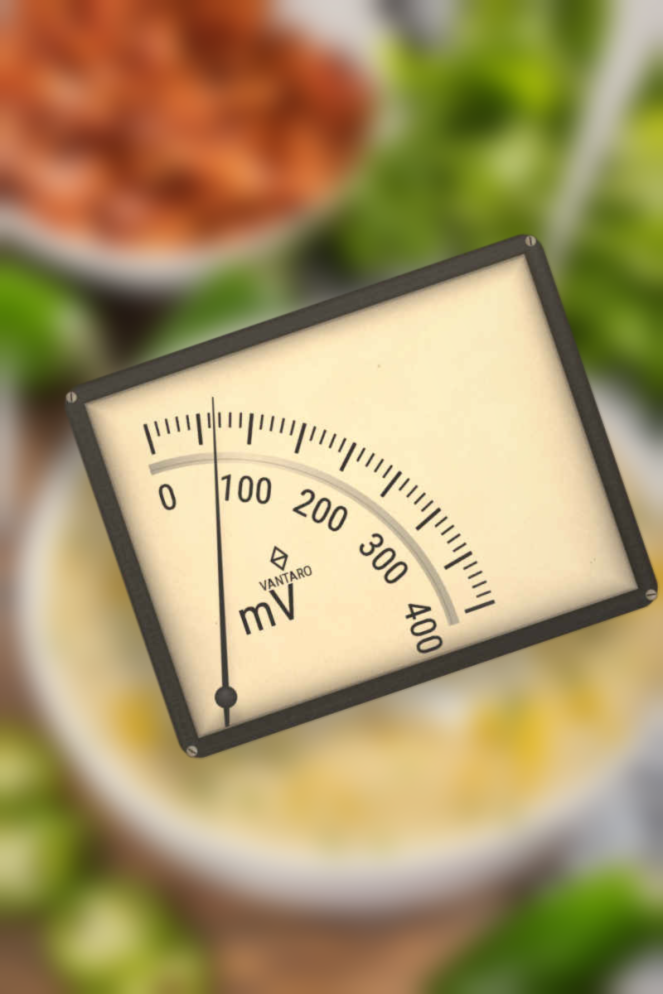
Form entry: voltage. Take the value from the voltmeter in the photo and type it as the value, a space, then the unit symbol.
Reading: 65 mV
